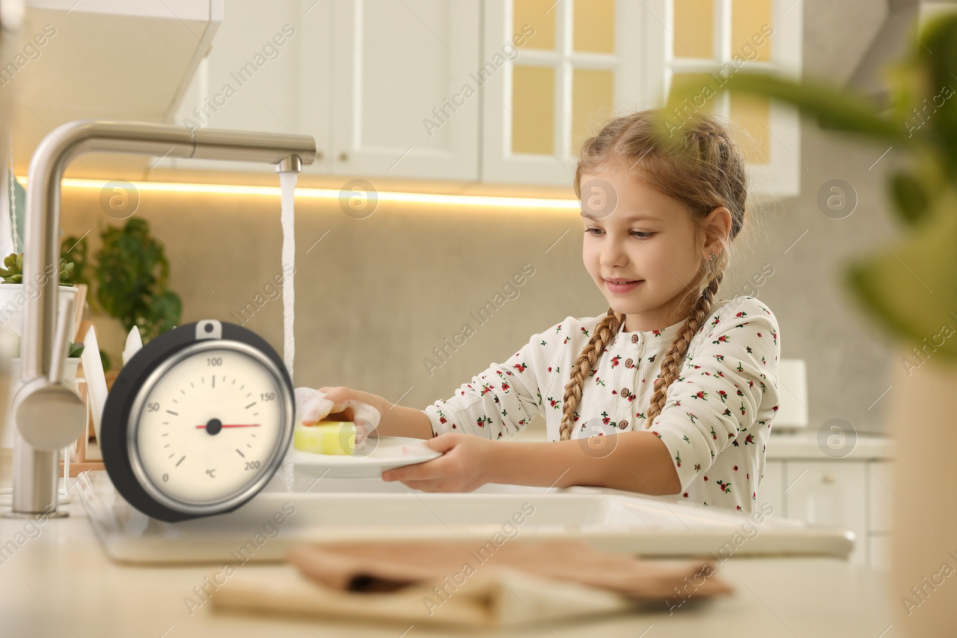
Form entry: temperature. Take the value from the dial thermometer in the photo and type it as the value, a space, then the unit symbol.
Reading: 170 °C
